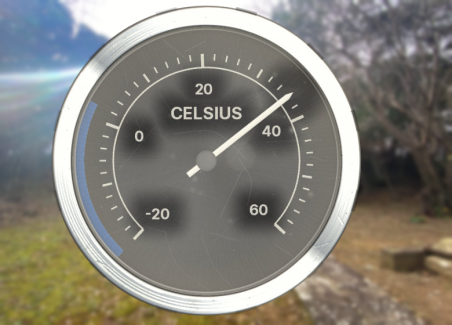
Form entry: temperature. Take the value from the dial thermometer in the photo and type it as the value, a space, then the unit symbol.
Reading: 36 °C
